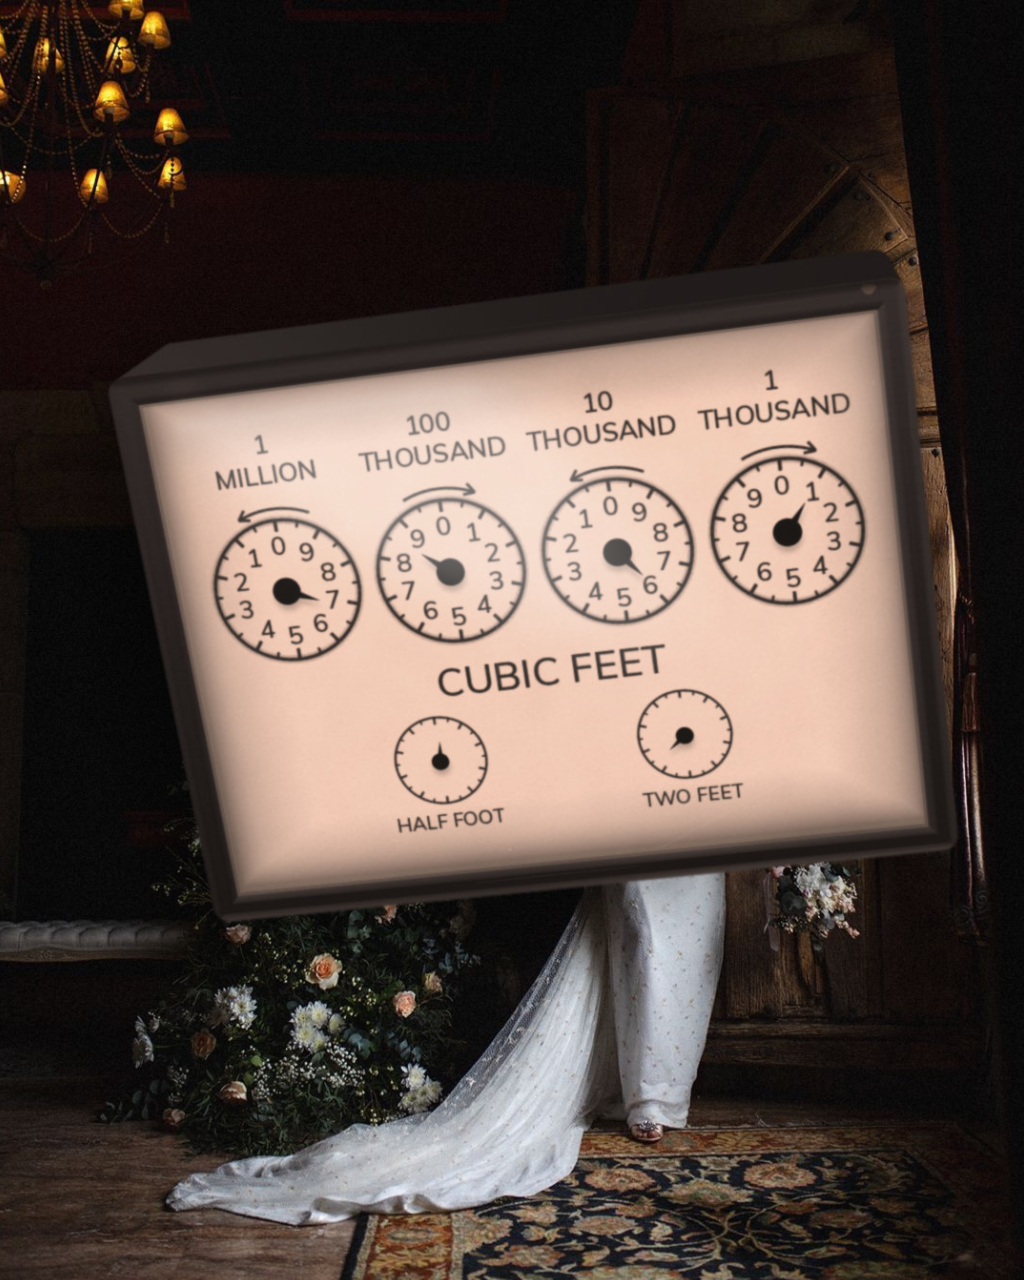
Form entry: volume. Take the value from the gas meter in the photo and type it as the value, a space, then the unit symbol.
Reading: 686100 ft³
